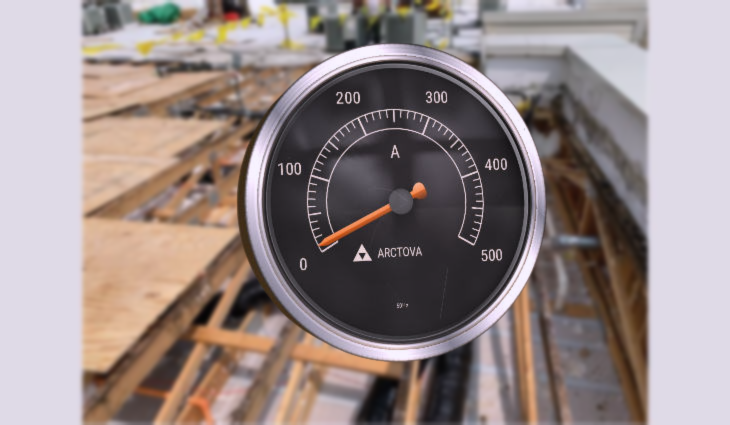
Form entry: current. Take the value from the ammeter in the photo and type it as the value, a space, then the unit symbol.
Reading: 10 A
